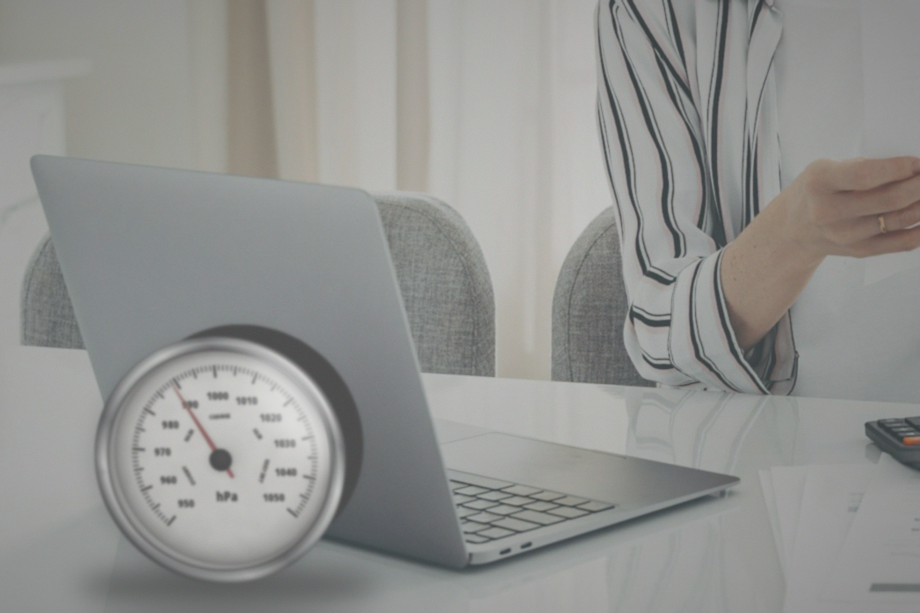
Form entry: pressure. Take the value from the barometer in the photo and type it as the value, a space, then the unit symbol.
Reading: 990 hPa
